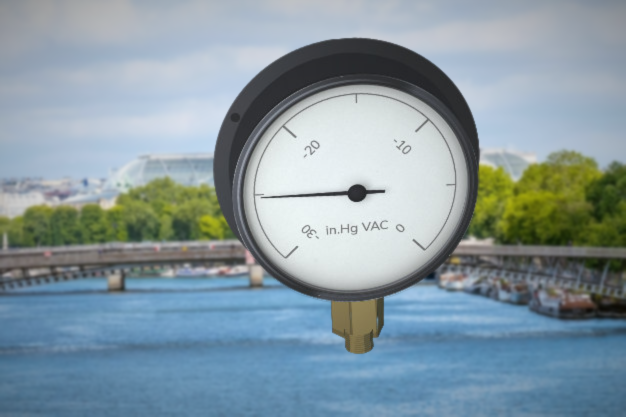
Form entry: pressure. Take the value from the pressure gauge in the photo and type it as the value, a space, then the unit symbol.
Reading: -25 inHg
